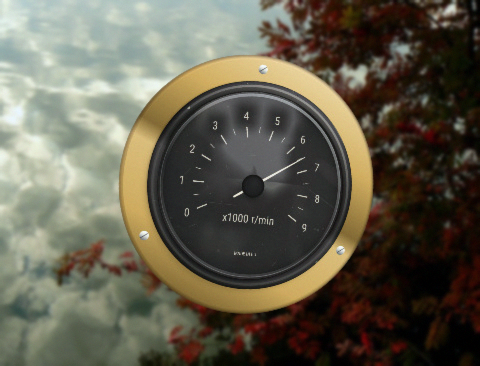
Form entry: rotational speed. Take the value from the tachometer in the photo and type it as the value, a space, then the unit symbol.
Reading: 6500 rpm
